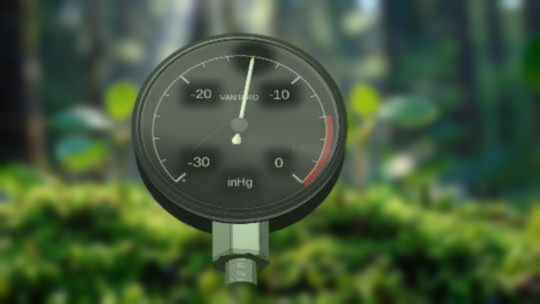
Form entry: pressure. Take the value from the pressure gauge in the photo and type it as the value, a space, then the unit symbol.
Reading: -14 inHg
